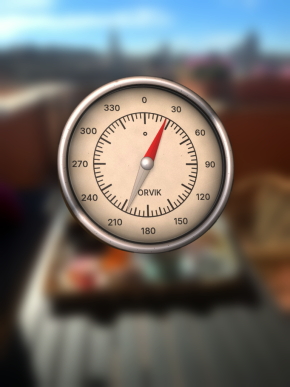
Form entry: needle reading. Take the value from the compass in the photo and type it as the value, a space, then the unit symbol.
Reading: 25 °
